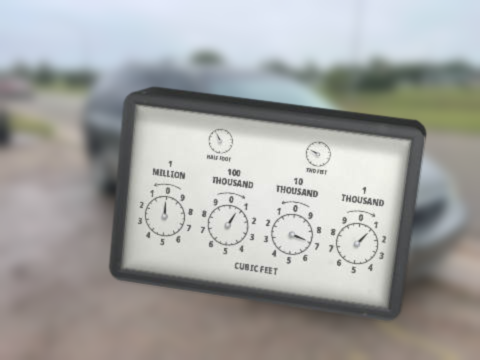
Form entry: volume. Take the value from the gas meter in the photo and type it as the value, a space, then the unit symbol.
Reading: 7100 ft³
